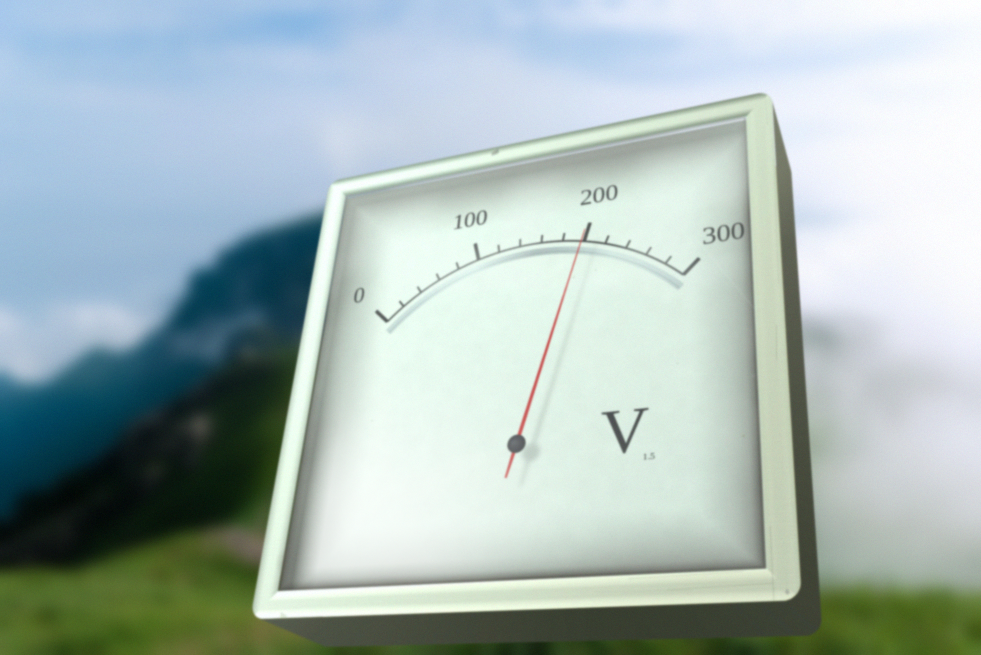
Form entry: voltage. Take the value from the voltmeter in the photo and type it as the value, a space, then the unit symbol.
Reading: 200 V
